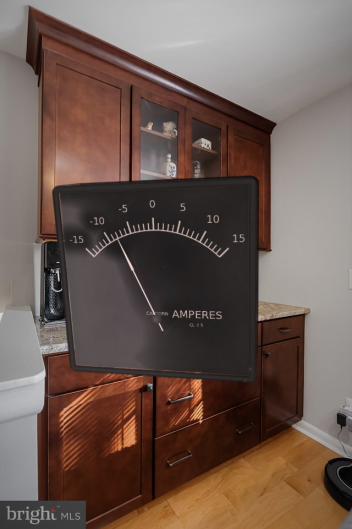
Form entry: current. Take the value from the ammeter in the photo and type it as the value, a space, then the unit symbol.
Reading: -8 A
